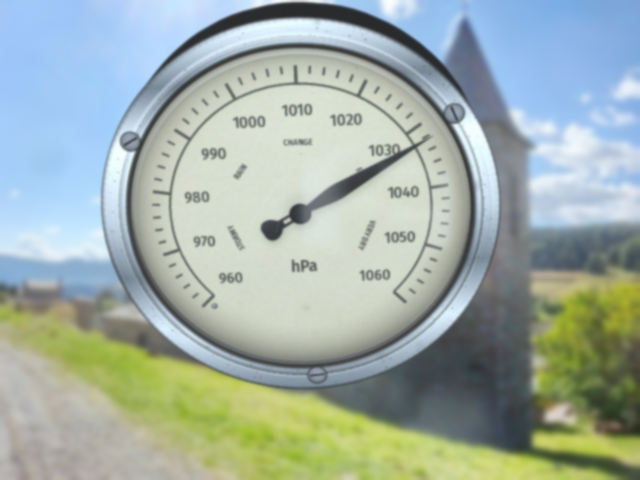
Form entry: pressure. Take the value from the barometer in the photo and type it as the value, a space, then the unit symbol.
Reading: 1032 hPa
